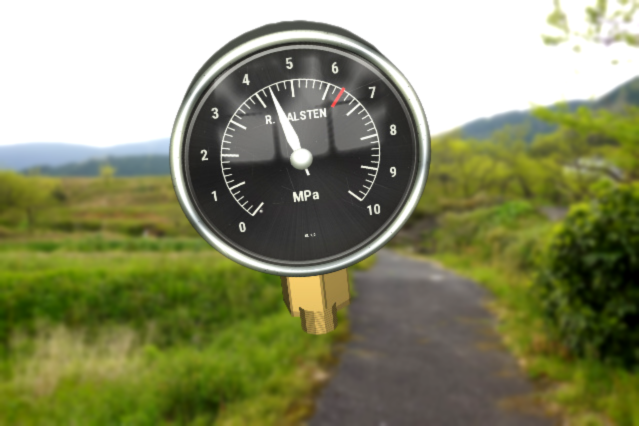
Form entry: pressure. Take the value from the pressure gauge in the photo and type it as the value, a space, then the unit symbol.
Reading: 4.4 MPa
